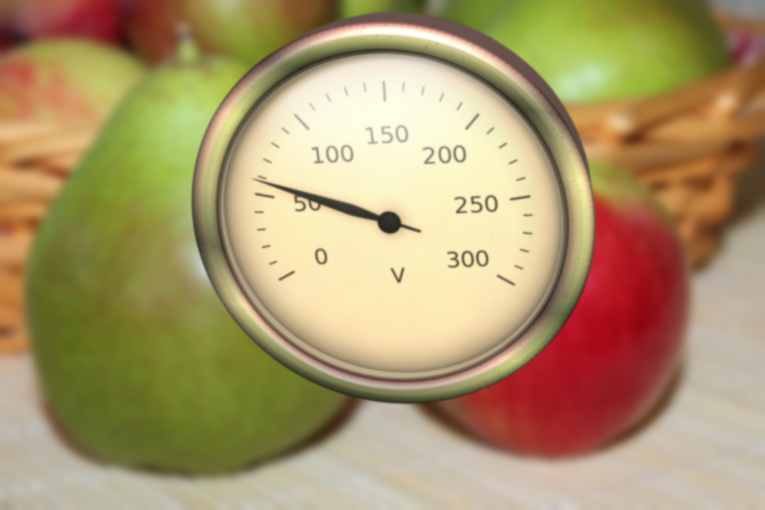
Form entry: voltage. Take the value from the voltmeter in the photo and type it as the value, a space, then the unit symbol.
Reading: 60 V
